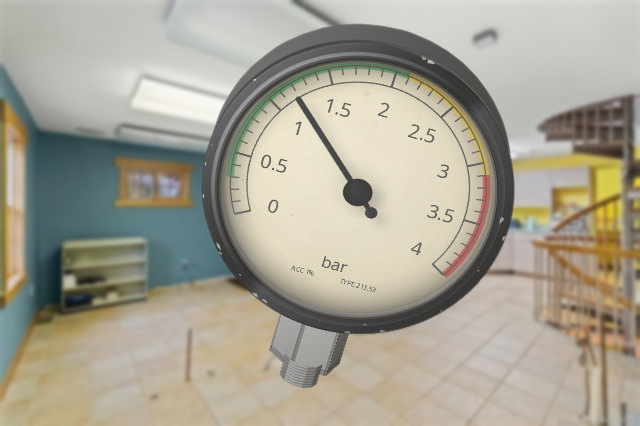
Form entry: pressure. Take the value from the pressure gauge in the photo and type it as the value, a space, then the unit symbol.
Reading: 1.2 bar
